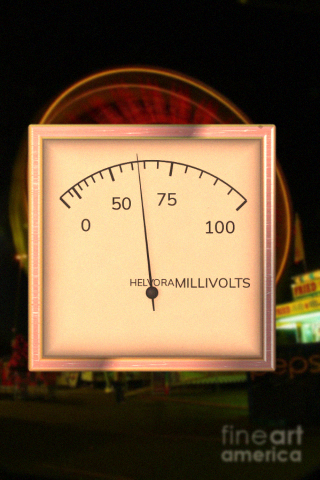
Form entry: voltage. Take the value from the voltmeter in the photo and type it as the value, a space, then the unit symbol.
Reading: 62.5 mV
